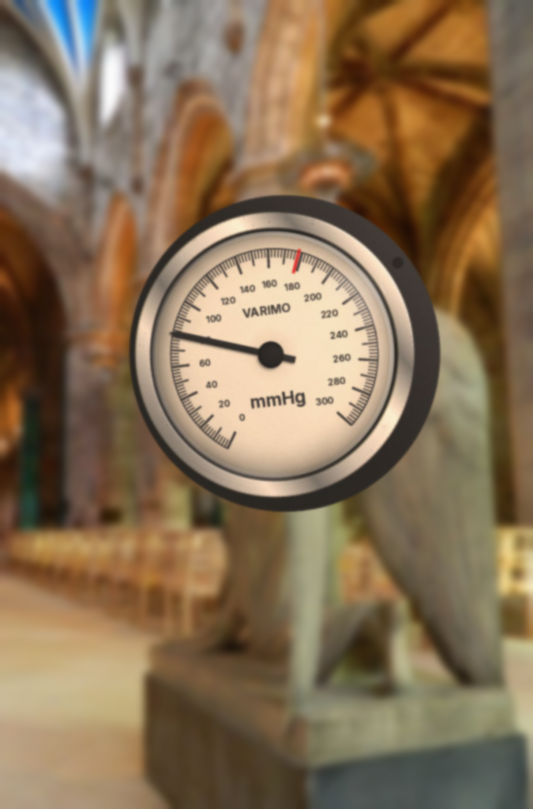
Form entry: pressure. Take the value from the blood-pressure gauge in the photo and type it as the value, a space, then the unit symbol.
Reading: 80 mmHg
